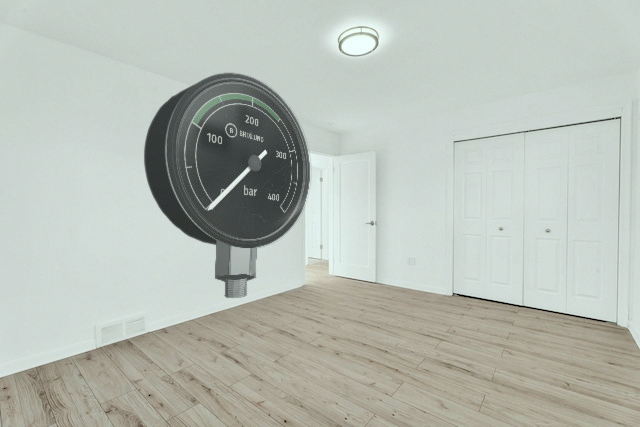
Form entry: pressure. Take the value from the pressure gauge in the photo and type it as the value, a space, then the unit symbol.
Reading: 0 bar
